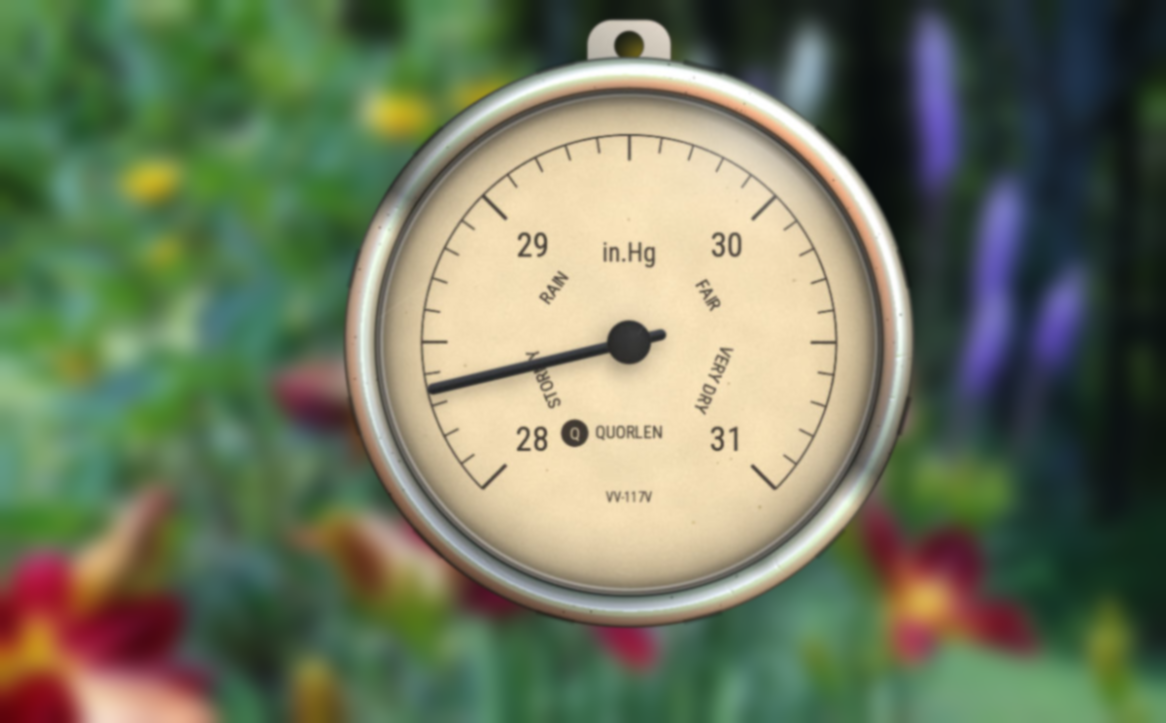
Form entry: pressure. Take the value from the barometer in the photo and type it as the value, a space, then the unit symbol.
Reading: 28.35 inHg
